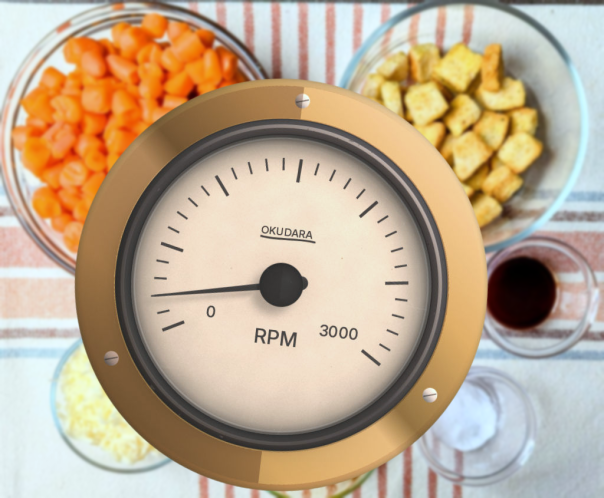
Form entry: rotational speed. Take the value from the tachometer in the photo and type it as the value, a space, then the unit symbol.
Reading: 200 rpm
